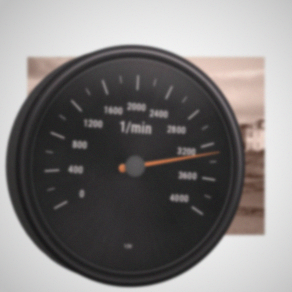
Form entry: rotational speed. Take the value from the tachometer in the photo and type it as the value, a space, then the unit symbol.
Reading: 3300 rpm
